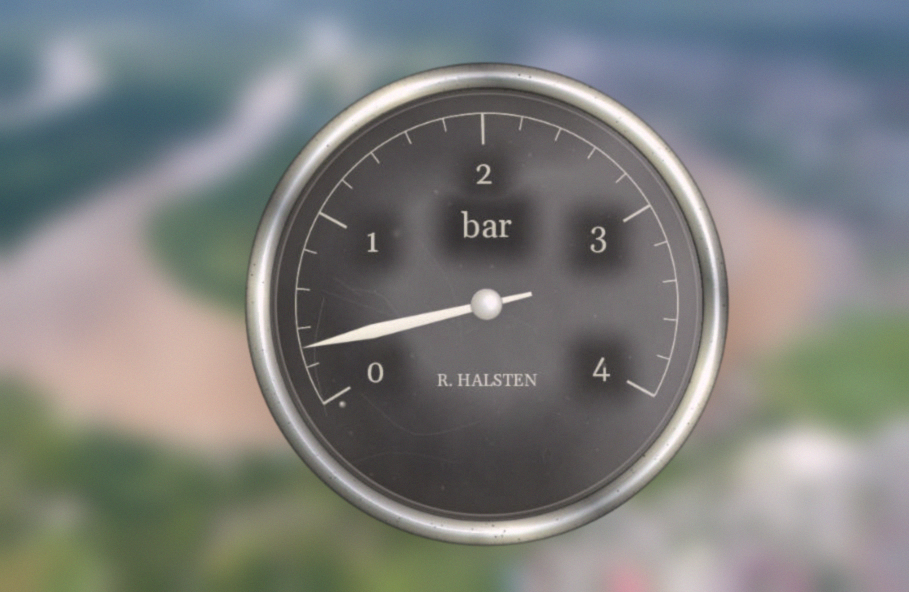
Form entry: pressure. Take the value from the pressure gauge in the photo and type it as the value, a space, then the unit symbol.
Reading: 0.3 bar
